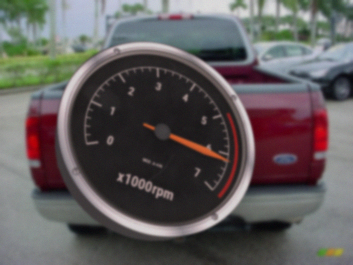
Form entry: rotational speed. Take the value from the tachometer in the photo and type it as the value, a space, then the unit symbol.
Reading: 6200 rpm
